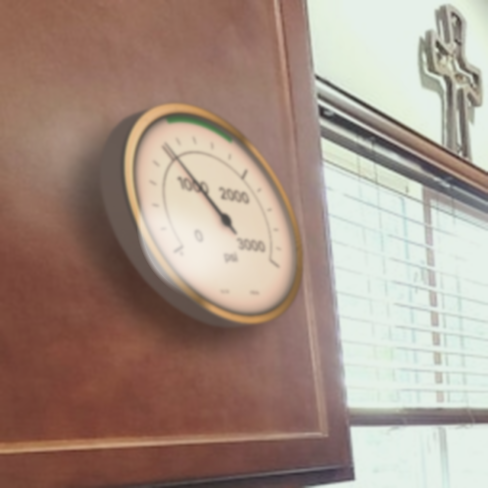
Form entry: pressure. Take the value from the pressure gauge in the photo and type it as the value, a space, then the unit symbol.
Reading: 1000 psi
